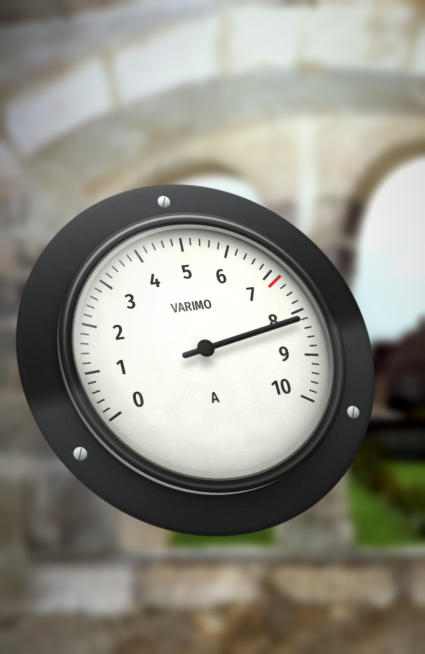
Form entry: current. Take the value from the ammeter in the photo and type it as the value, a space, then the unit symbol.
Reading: 8.2 A
